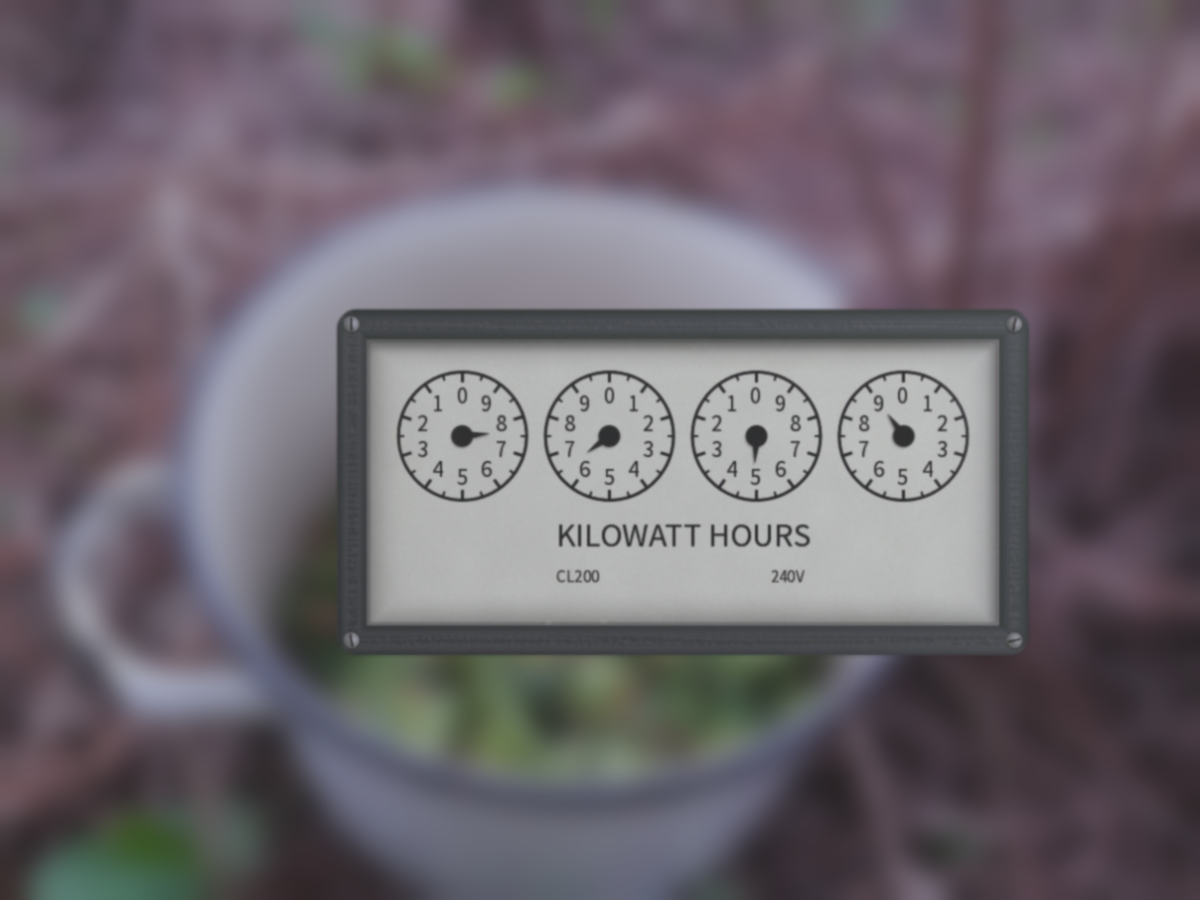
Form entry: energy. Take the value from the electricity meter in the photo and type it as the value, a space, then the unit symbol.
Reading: 7649 kWh
